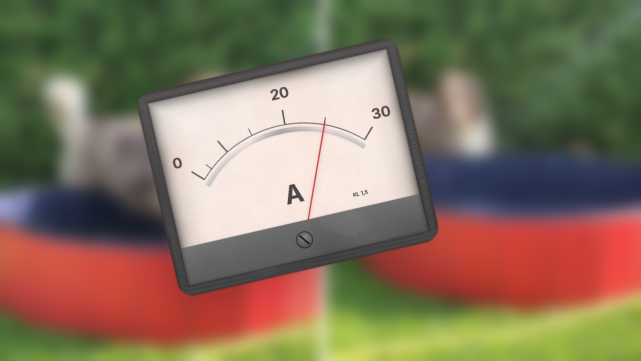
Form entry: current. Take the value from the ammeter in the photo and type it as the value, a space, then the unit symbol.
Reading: 25 A
